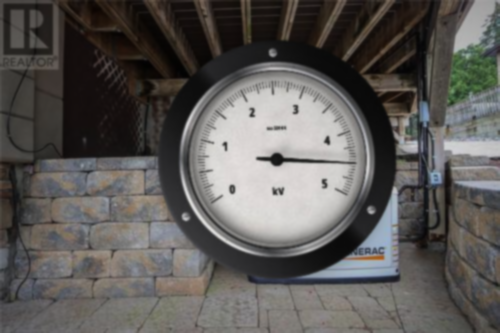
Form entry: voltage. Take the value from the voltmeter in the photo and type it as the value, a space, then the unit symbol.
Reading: 4.5 kV
